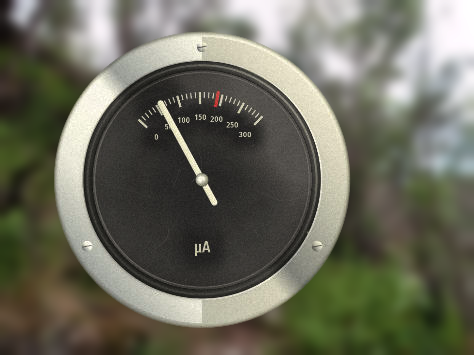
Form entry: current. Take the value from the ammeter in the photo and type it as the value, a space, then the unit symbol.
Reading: 60 µA
